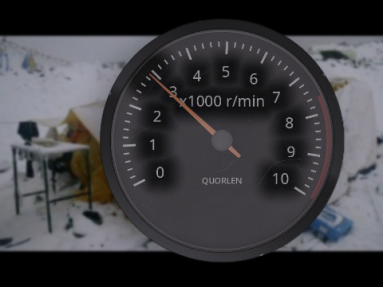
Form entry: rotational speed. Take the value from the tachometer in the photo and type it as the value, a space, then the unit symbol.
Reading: 2900 rpm
